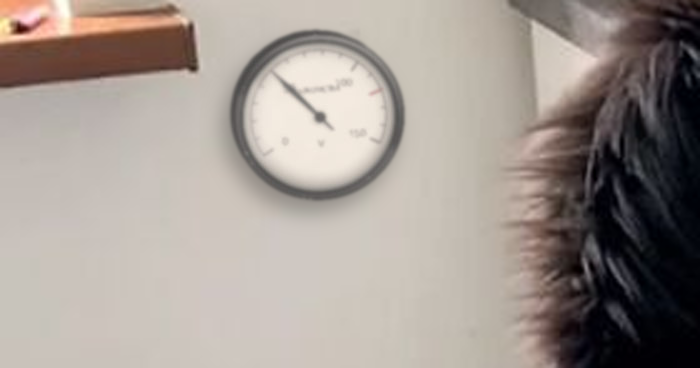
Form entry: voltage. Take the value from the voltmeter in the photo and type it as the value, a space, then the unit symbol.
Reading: 50 V
